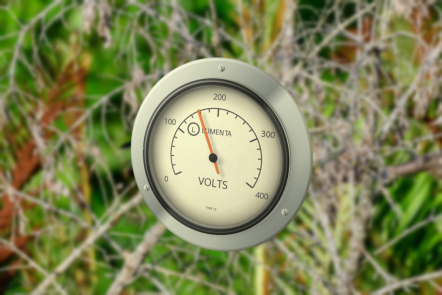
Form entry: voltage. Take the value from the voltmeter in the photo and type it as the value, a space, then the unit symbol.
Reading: 160 V
